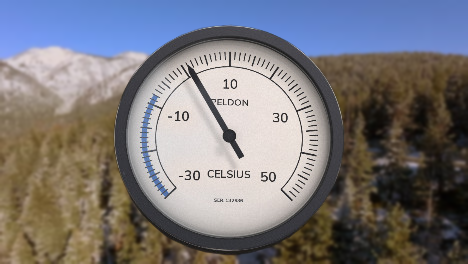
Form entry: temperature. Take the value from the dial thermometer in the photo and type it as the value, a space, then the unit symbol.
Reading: 1 °C
